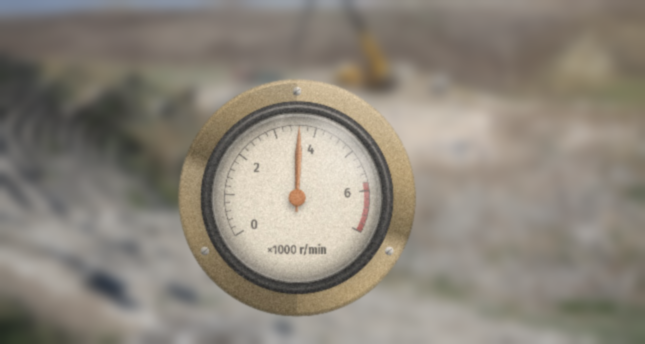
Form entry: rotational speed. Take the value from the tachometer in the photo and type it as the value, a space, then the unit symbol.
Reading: 3600 rpm
